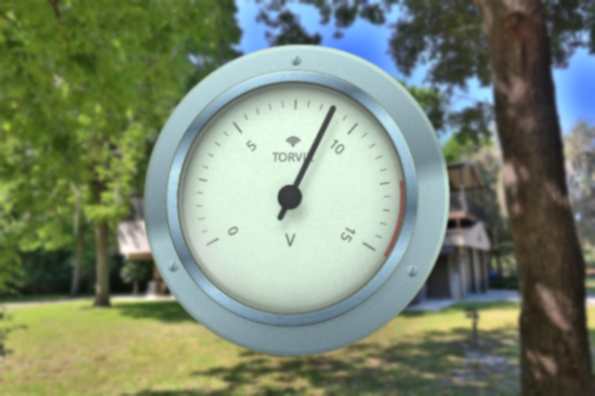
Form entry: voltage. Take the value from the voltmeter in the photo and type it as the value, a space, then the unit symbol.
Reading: 9 V
